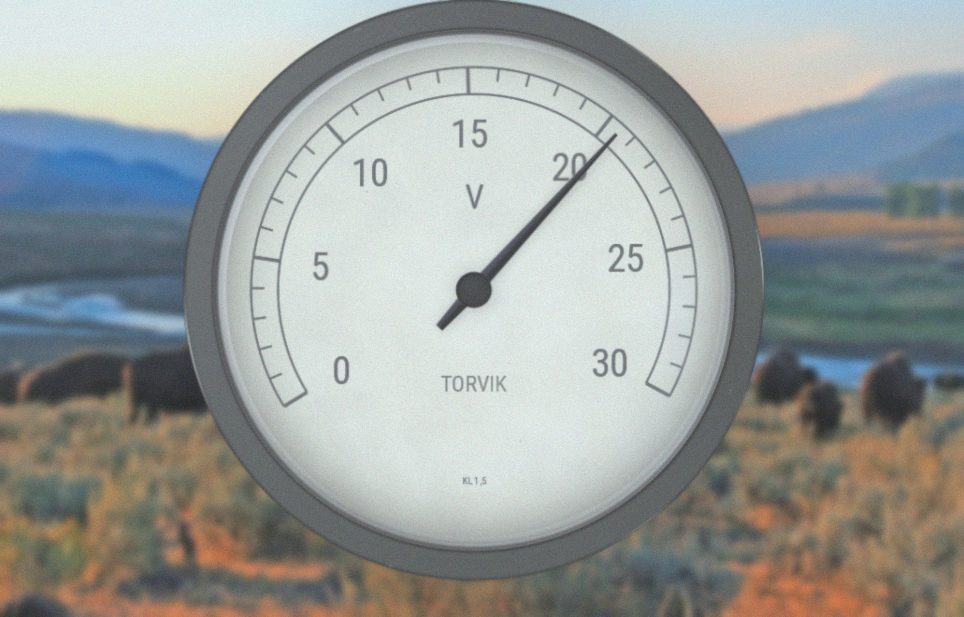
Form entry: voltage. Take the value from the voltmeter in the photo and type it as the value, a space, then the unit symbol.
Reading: 20.5 V
